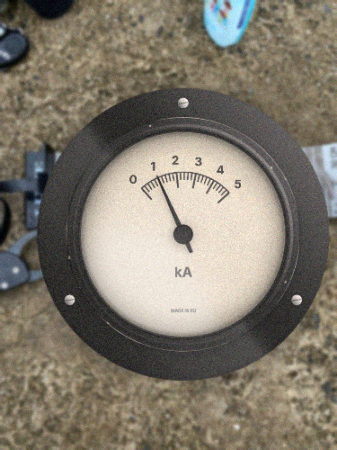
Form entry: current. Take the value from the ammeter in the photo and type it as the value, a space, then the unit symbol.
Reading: 1 kA
